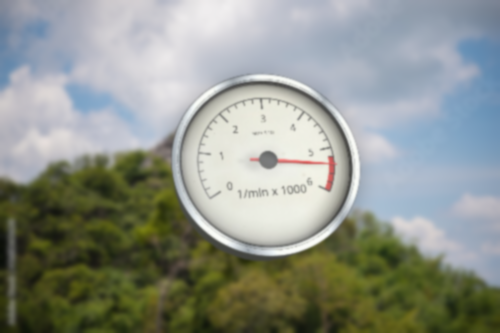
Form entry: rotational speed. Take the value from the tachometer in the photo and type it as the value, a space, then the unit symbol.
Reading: 5400 rpm
